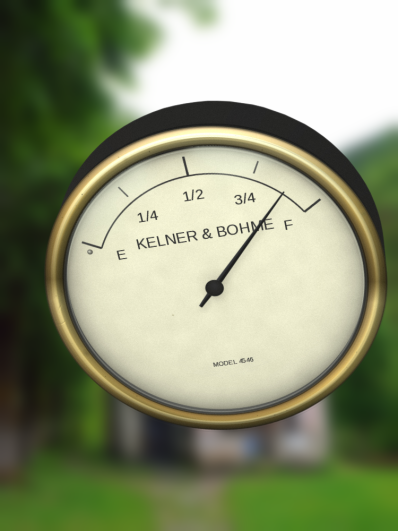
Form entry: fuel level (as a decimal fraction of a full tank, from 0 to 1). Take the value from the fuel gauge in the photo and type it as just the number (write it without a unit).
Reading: 0.875
